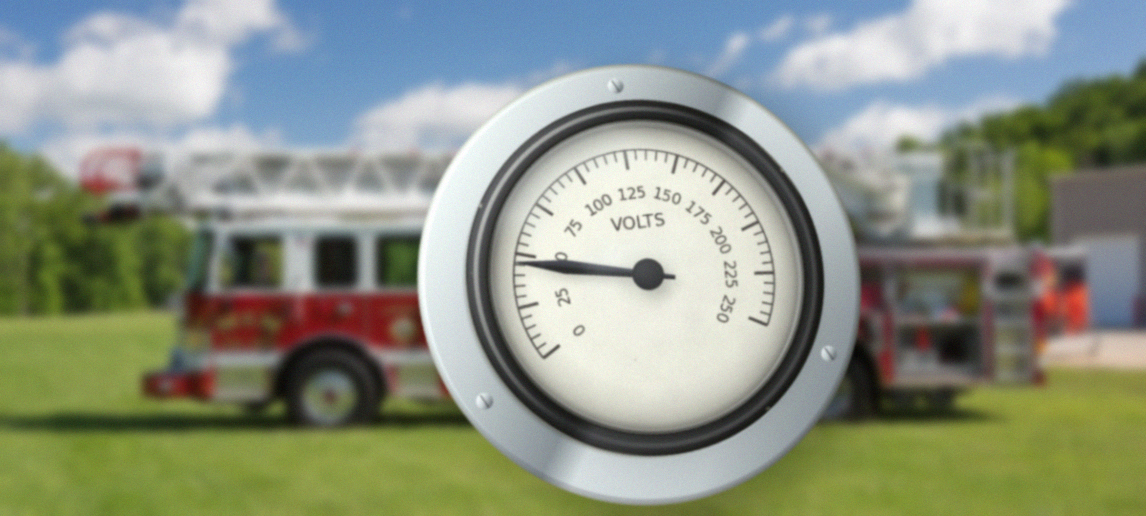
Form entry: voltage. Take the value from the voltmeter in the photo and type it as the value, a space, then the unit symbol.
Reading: 45 V
